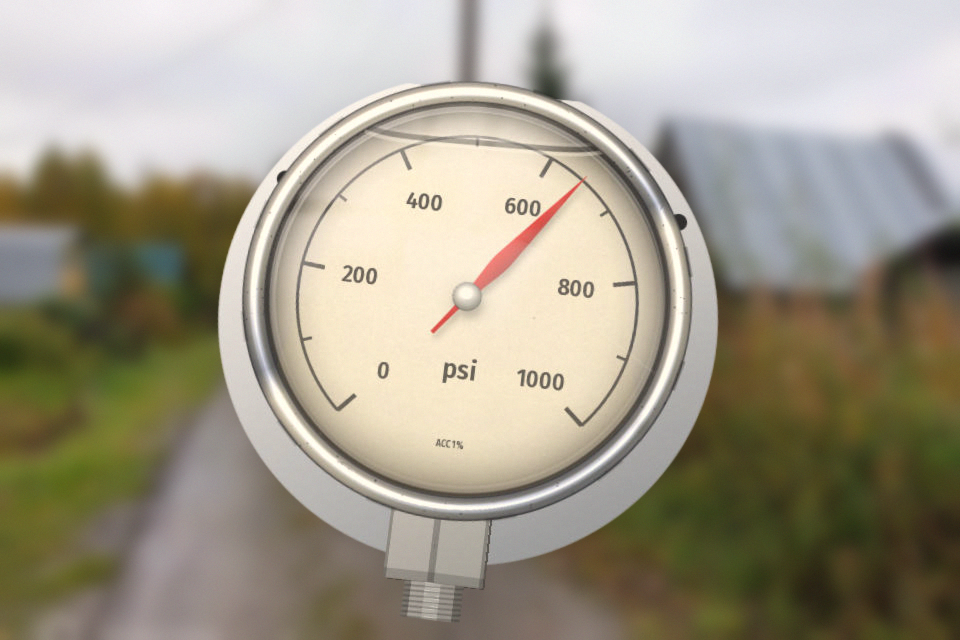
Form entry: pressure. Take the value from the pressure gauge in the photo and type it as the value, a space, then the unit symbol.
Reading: 650 psi
